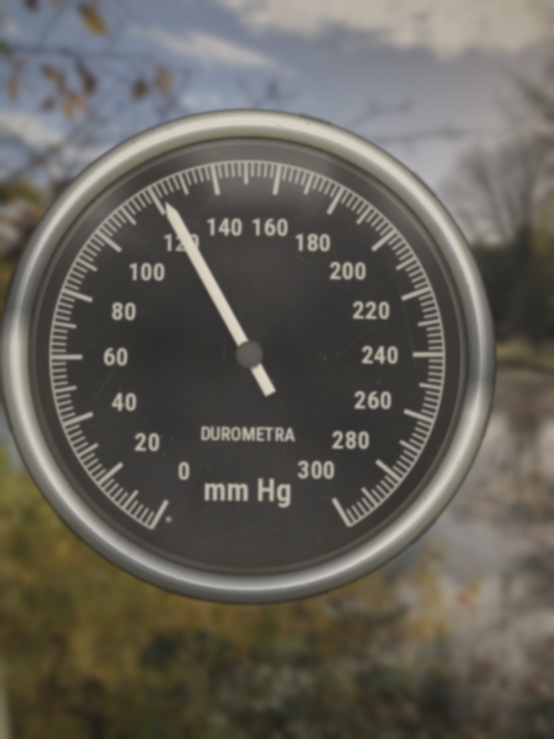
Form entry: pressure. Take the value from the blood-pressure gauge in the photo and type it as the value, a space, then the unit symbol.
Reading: 122 mmHg
